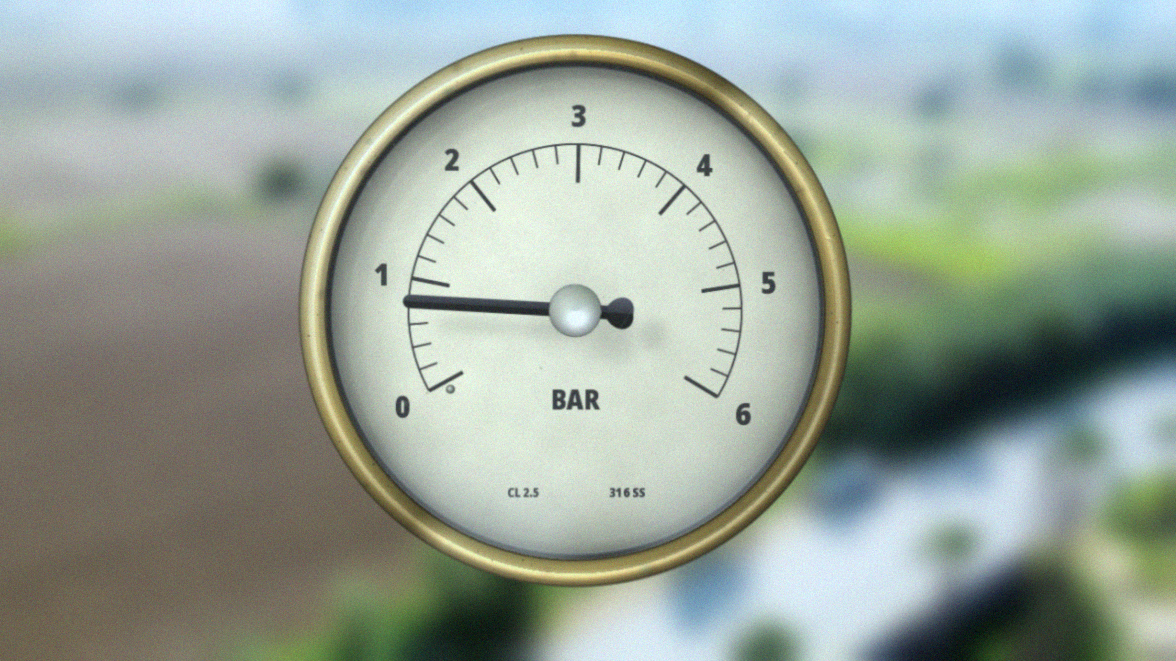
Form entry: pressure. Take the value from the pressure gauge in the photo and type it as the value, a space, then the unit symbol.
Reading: 0.8 bar
